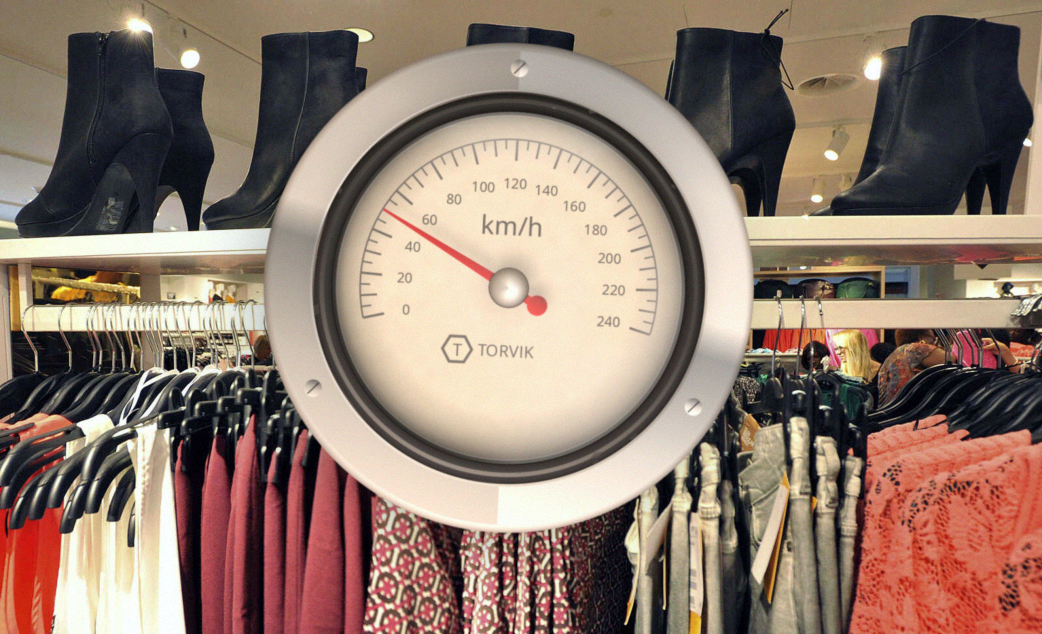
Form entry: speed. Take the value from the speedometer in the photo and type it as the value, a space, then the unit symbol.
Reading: 50 km/h
